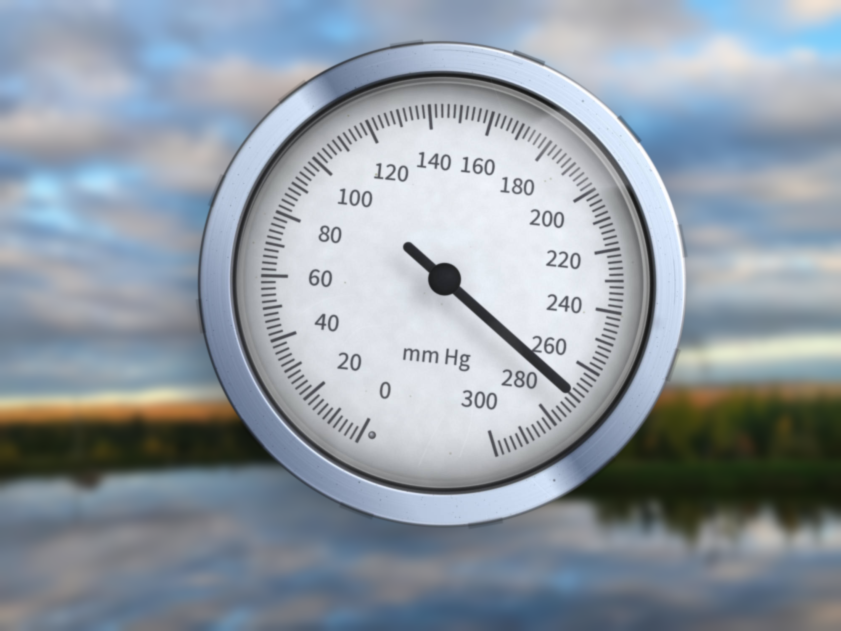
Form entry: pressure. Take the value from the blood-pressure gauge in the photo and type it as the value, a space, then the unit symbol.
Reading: 270 mmHg
